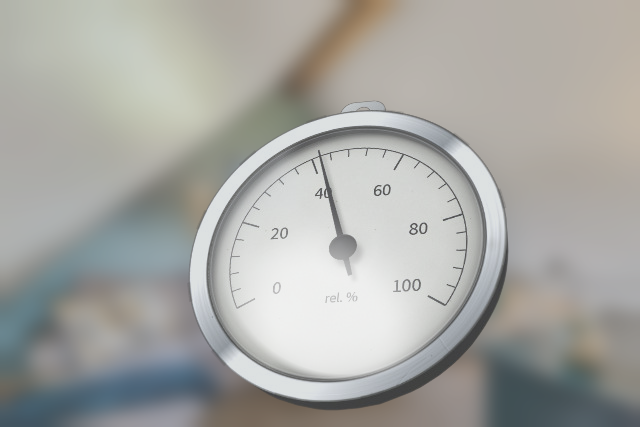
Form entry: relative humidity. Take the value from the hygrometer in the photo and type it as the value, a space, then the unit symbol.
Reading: 42 %
